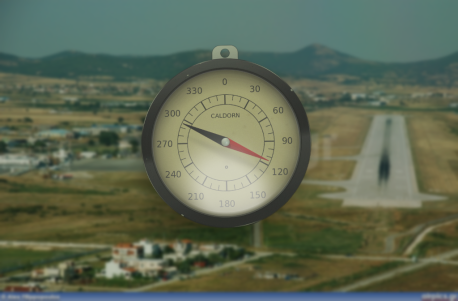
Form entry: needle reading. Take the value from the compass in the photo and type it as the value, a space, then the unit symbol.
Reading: 115 °
